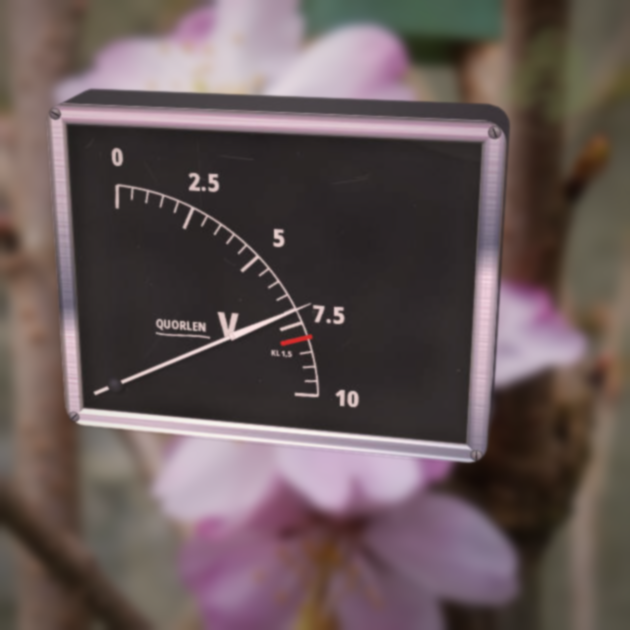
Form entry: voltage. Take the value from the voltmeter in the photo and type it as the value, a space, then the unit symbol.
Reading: 7 V
